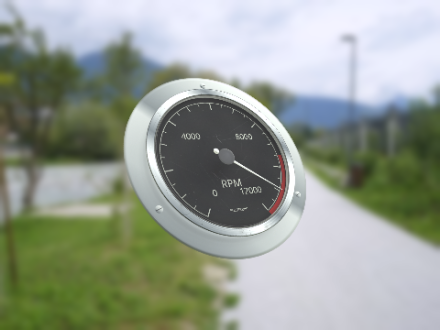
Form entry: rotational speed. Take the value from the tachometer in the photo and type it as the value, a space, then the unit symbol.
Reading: 11000 rpm
